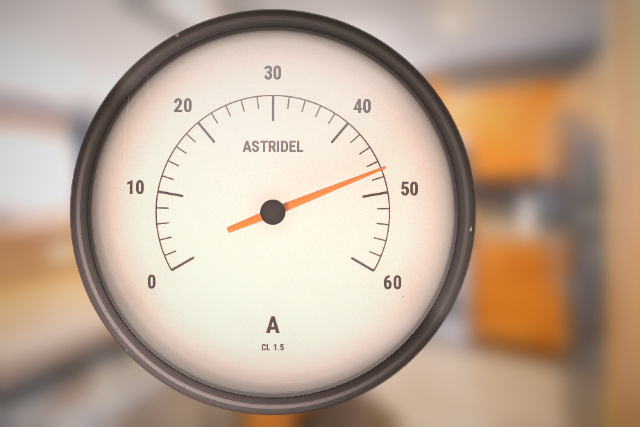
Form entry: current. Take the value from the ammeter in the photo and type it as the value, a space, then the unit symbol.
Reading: 47 A
